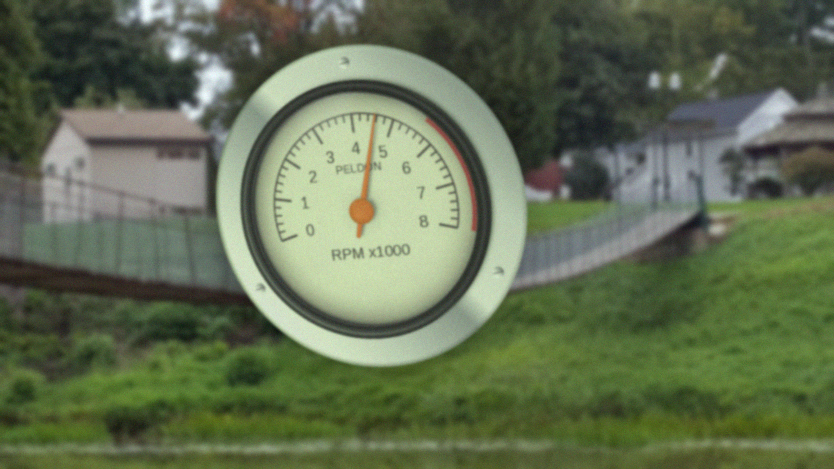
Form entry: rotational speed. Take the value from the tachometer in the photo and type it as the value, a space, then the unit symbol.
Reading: 4600 rpm
